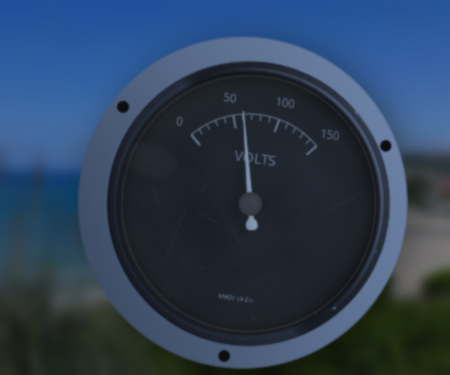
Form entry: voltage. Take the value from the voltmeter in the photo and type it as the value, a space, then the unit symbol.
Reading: 60 V
